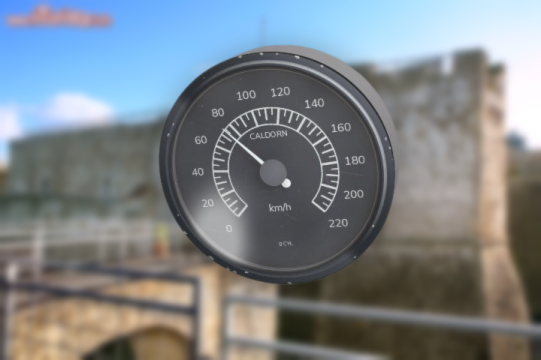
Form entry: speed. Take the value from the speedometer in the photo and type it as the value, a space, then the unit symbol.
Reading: 75 km/h
